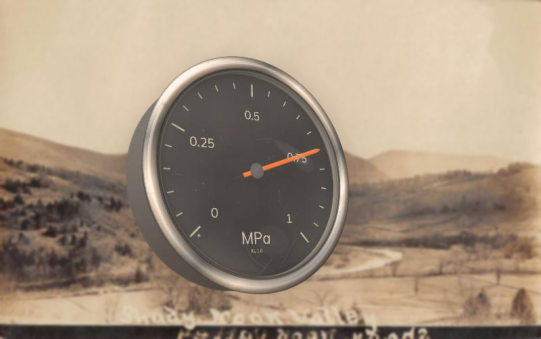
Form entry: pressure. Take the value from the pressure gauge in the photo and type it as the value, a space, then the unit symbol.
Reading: 0.75 MPa
